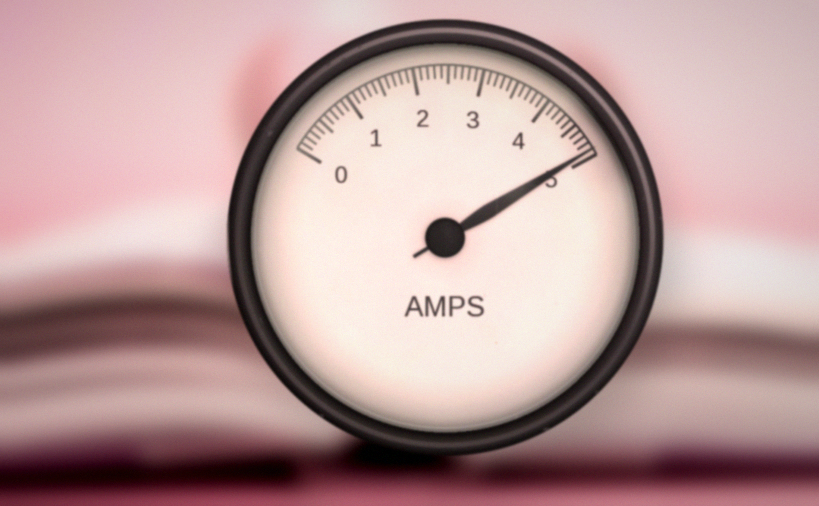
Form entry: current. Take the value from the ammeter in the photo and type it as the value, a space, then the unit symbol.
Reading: 4.9 A
